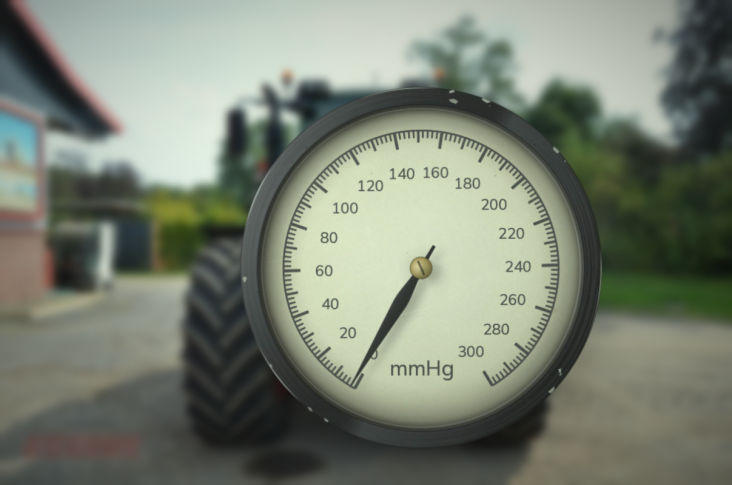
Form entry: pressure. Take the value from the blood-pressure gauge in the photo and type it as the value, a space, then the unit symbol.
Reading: 2 mmHg
